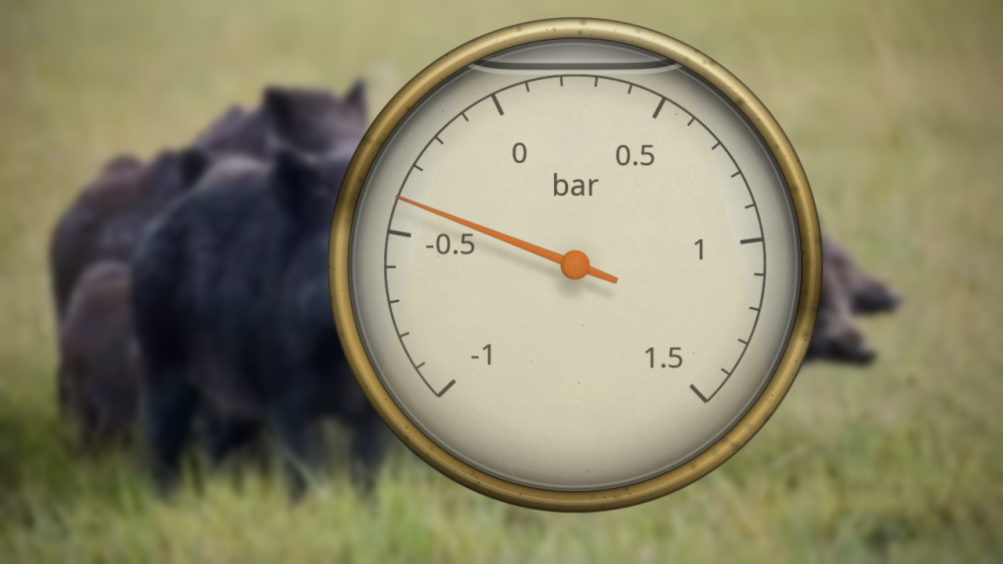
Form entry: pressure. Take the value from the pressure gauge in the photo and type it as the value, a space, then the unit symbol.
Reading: -0.4 bar
